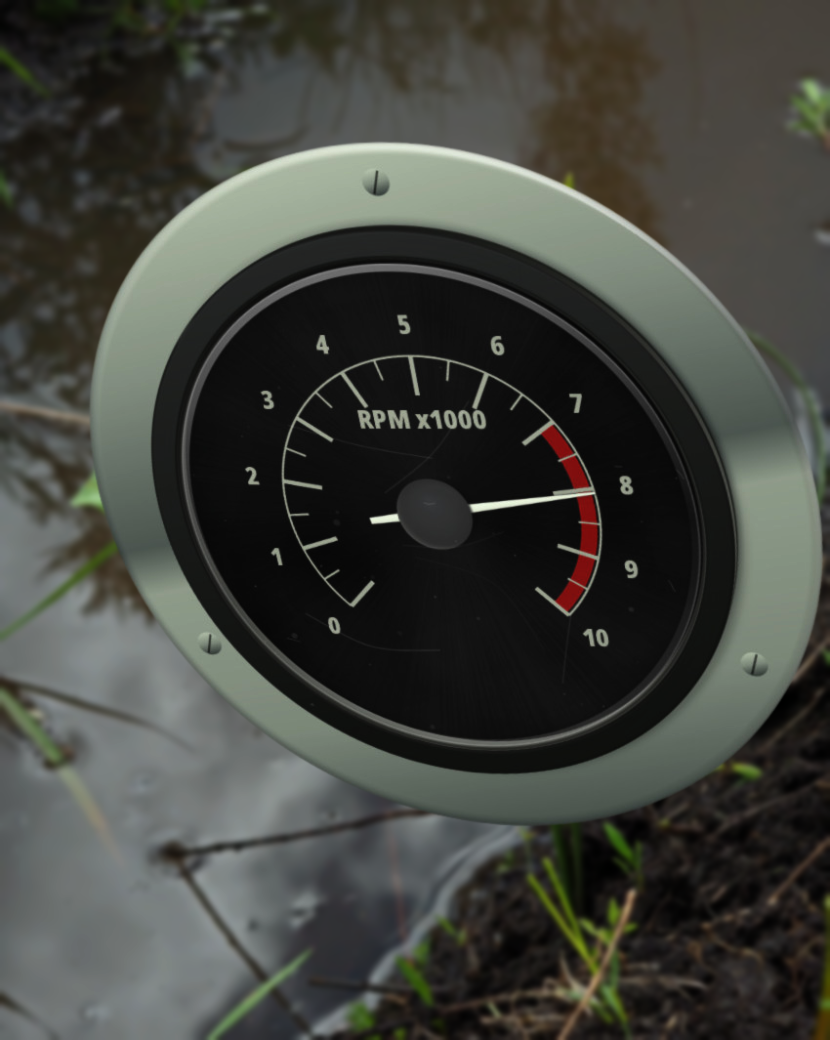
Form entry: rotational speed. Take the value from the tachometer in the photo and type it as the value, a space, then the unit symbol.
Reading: 8000 rpm
